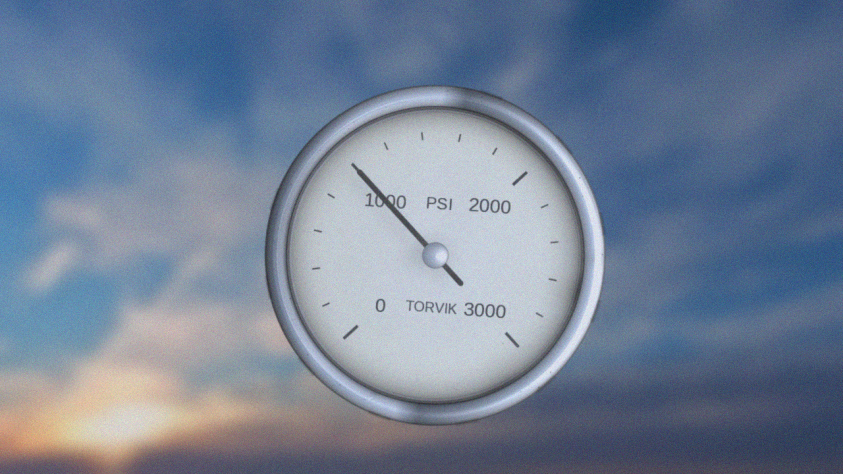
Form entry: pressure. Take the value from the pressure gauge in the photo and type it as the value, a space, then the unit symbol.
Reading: 1000 psi
